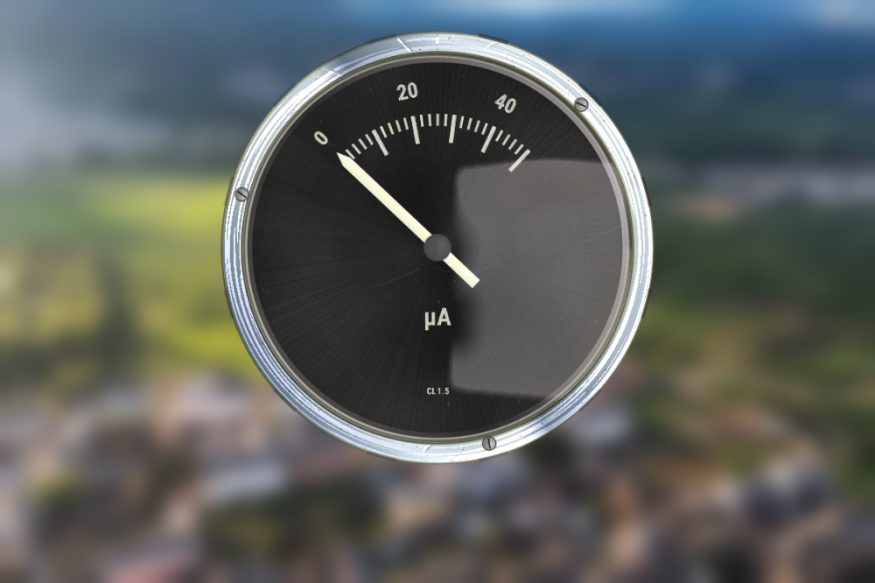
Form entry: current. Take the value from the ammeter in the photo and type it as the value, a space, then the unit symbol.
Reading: 0 µA
